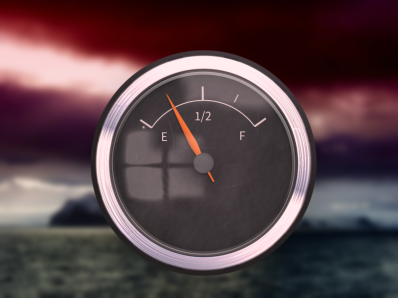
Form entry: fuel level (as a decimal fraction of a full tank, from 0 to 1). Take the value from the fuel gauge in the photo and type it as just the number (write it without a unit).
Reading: 0.25
